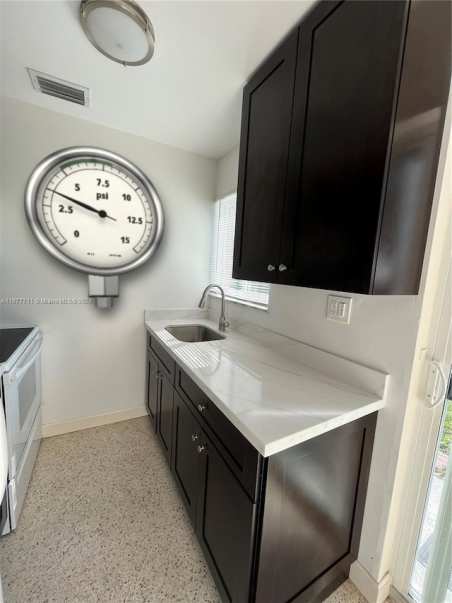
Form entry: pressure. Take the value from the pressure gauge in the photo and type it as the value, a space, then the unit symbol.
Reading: 3.5 psi
